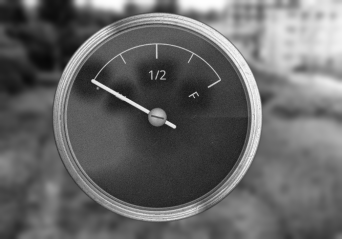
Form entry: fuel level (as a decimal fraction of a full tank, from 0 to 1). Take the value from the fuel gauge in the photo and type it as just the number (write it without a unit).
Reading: 0
